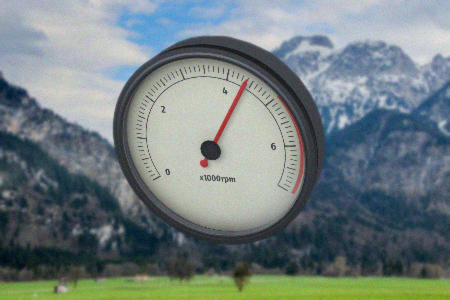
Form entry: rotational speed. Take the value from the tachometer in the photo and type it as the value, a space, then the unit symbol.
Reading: 4400 rpm
